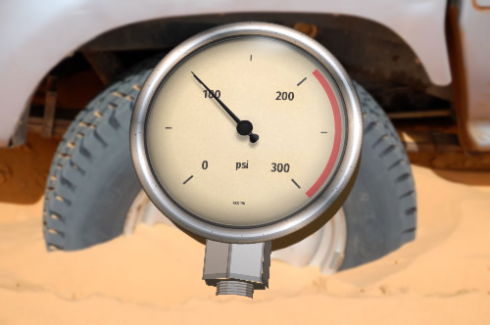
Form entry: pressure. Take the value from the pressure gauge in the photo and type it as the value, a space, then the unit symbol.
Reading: 100 psi
